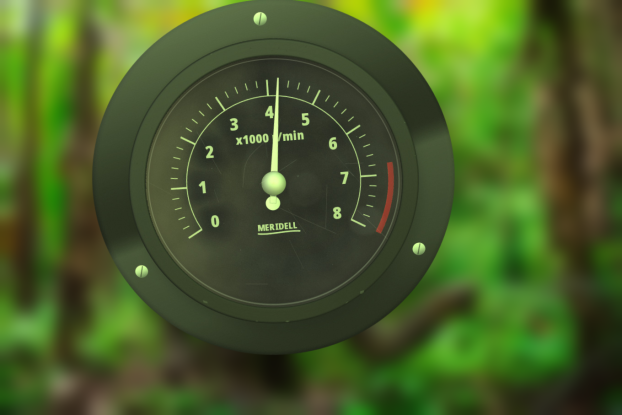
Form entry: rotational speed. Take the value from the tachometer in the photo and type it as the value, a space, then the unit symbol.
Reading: 4200 rpm
